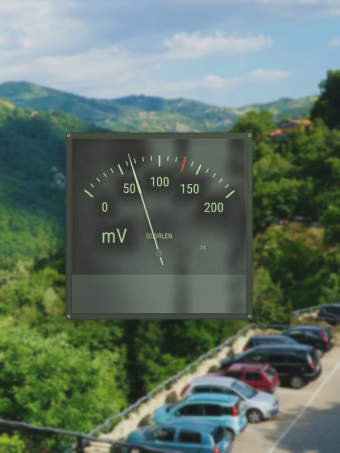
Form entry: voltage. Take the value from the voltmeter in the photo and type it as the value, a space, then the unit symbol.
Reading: 65 mV
